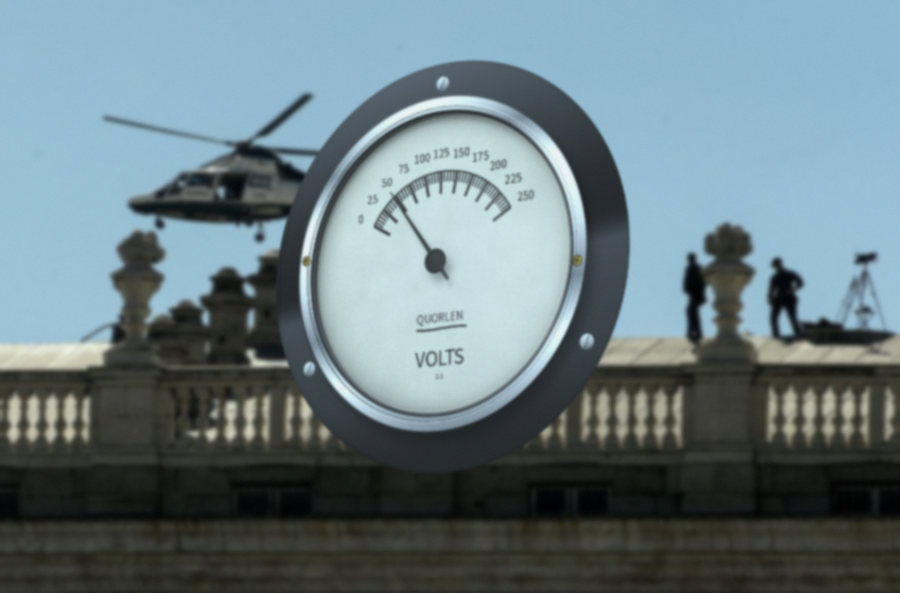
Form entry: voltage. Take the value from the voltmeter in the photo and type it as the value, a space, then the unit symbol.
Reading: 50 V
